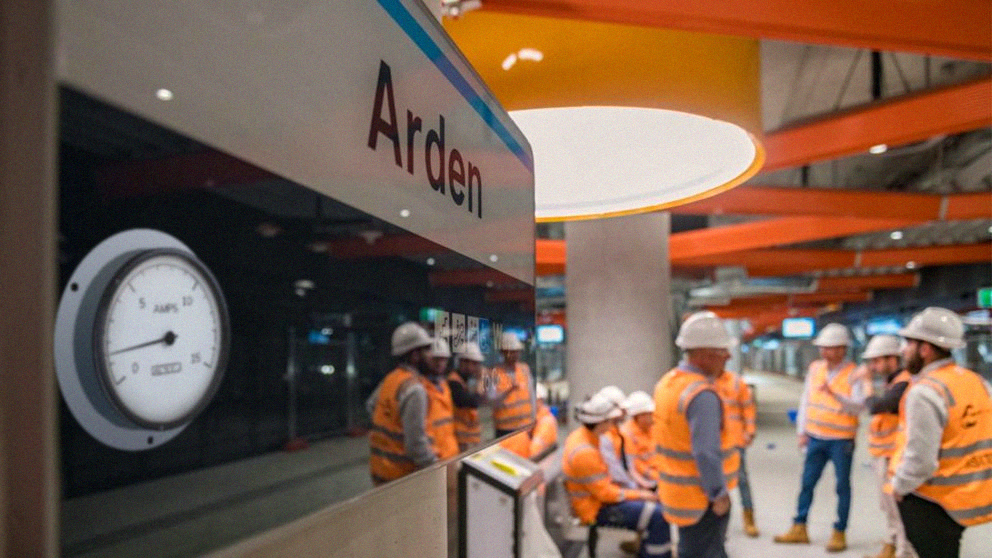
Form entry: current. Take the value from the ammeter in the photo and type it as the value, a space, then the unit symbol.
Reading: 1.5 A
